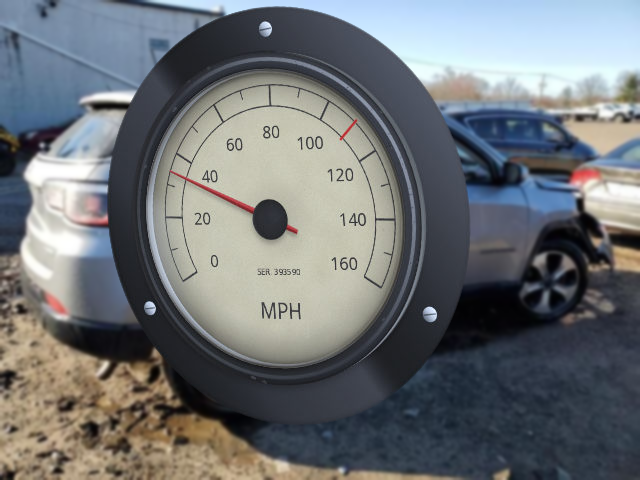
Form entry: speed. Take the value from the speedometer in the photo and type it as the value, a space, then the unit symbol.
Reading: 35 mph
